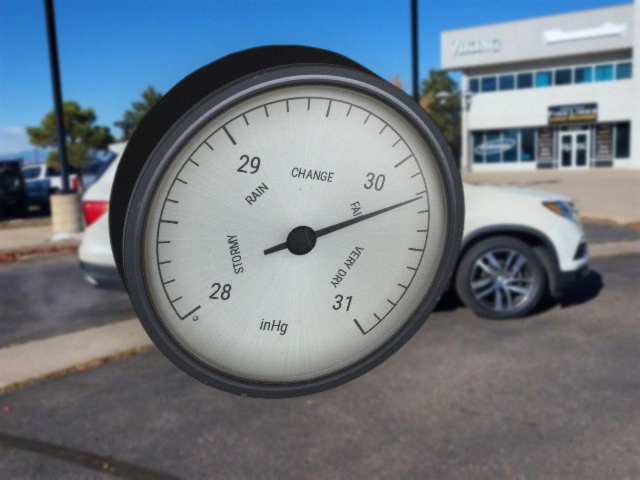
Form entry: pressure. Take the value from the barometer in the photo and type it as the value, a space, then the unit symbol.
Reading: 30.2 inHg
